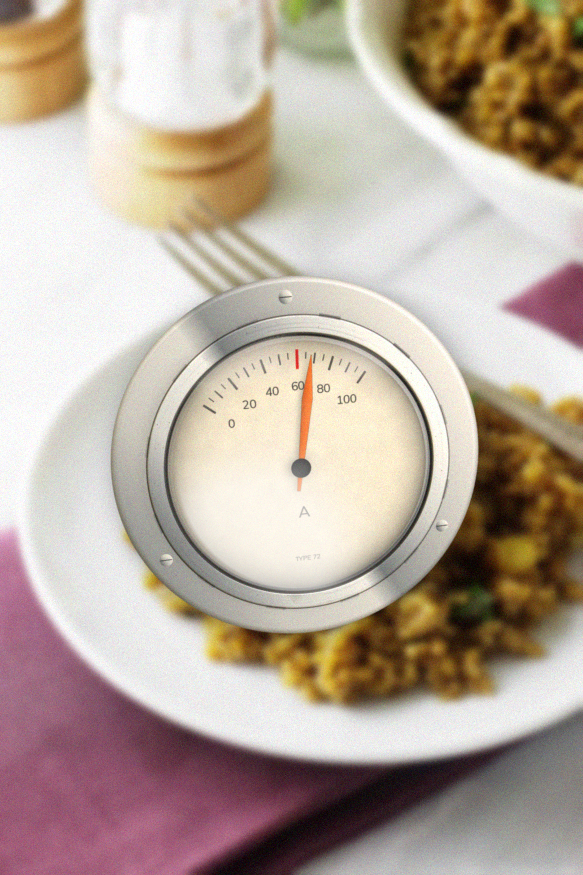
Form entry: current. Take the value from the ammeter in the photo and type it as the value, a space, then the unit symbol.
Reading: 67.5 A
